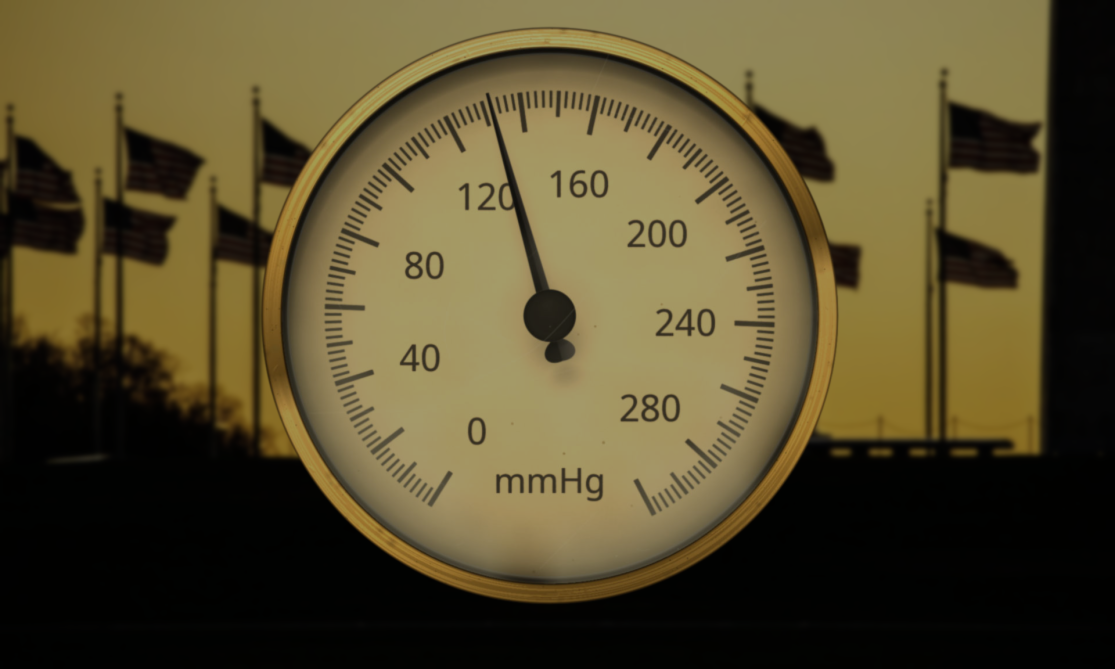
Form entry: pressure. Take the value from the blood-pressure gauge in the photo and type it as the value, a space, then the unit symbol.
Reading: 132 mmHg
